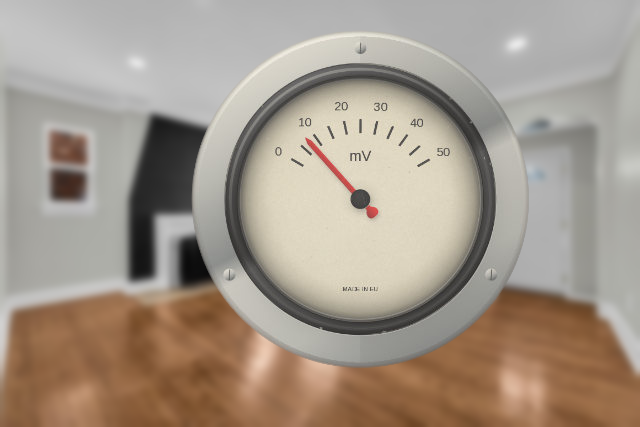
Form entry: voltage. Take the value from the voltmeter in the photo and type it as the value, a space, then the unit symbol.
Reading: 7.5 mV
